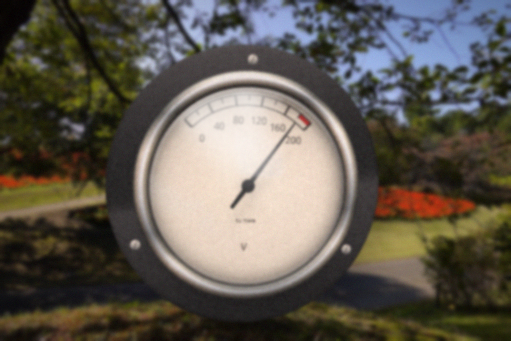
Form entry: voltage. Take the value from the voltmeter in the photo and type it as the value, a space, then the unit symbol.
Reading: 180 V
